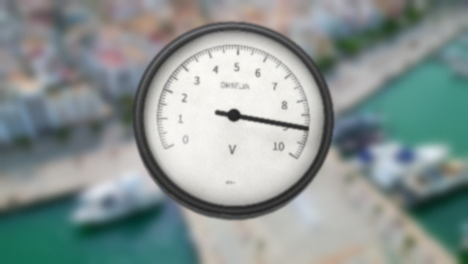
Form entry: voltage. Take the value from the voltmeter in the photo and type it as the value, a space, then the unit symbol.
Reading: 9 V
